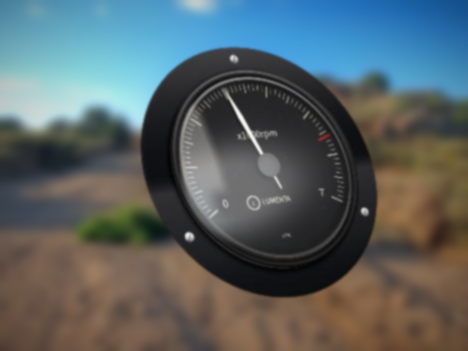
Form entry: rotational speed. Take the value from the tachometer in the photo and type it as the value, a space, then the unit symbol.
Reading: 3000 rpm
